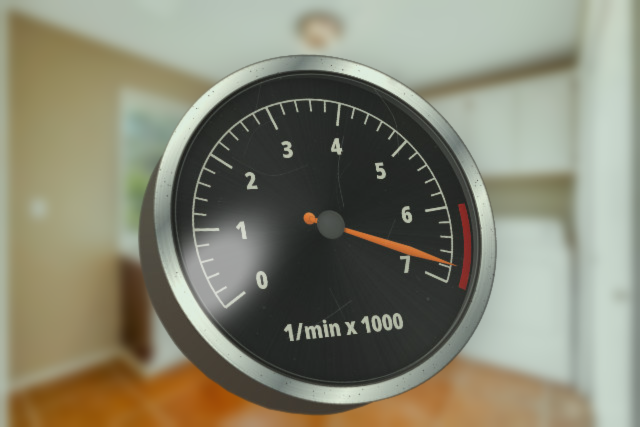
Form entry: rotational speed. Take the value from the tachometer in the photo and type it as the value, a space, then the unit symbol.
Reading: 6800 rpm
